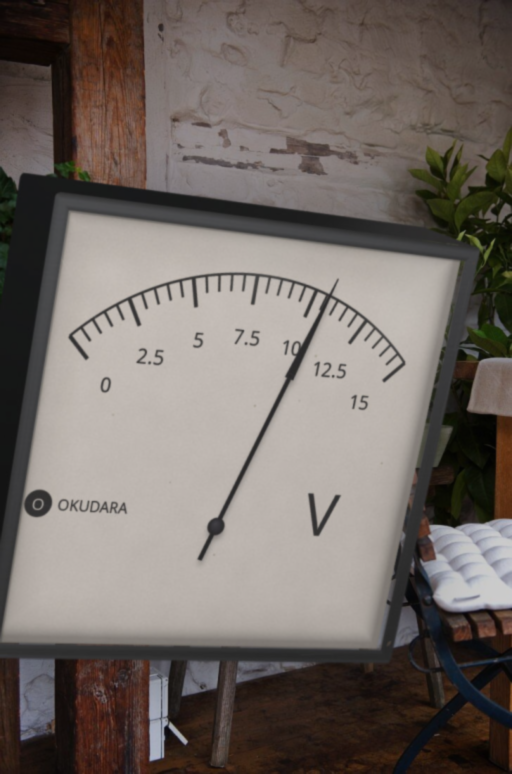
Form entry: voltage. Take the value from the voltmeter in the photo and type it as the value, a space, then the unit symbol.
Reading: 10.5 V
